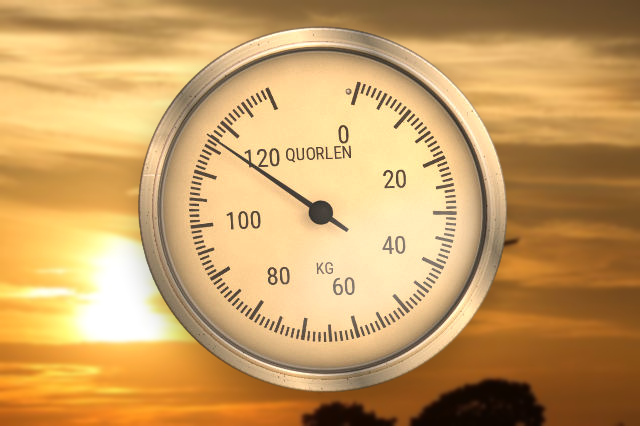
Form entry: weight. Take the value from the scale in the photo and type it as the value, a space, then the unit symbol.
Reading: 117 kg
